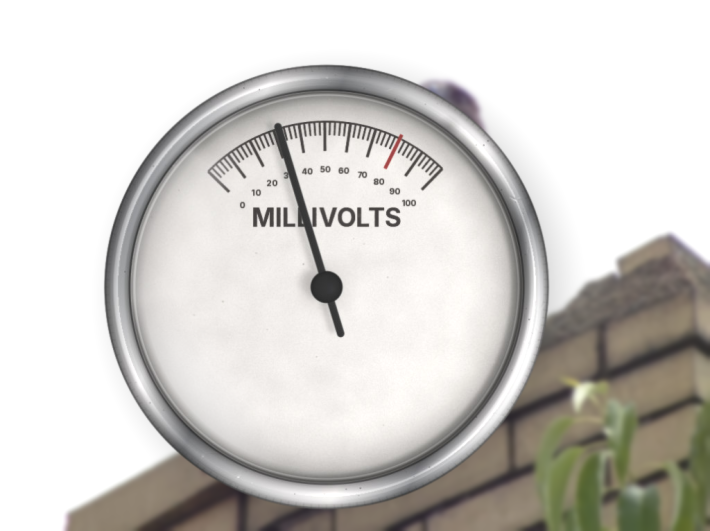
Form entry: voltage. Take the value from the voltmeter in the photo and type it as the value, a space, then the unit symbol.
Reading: 32 mV
